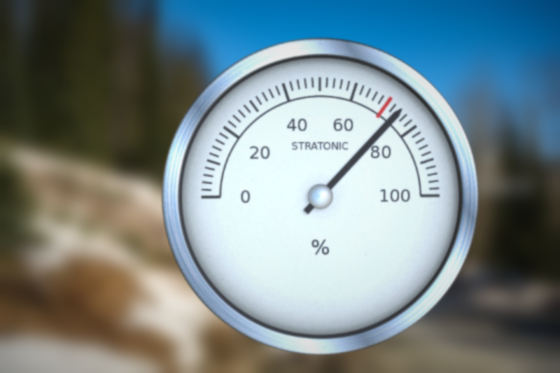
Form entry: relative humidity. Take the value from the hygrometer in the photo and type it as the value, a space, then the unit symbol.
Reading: 74 %
